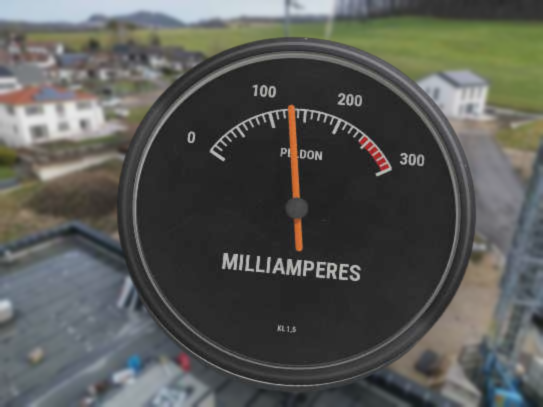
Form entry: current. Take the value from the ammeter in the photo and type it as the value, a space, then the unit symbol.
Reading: 130 mA
